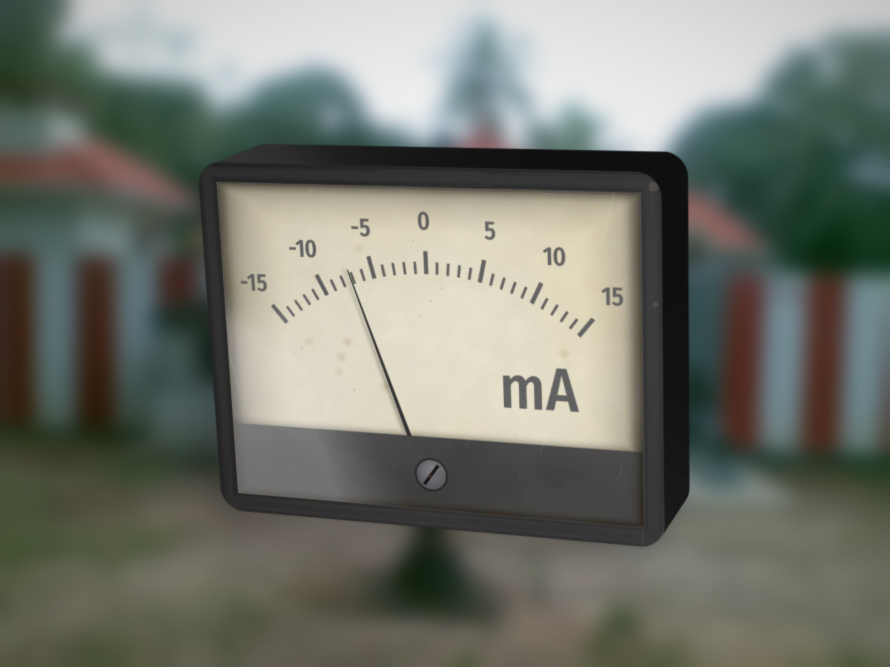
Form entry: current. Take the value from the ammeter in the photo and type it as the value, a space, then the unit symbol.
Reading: -7 mA
